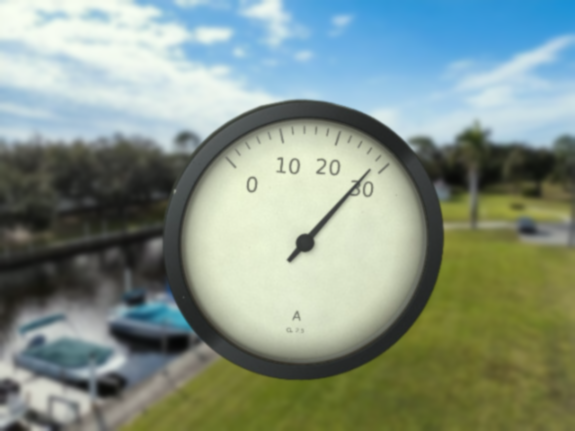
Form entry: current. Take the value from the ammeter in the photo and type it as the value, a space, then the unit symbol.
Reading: 28 A
